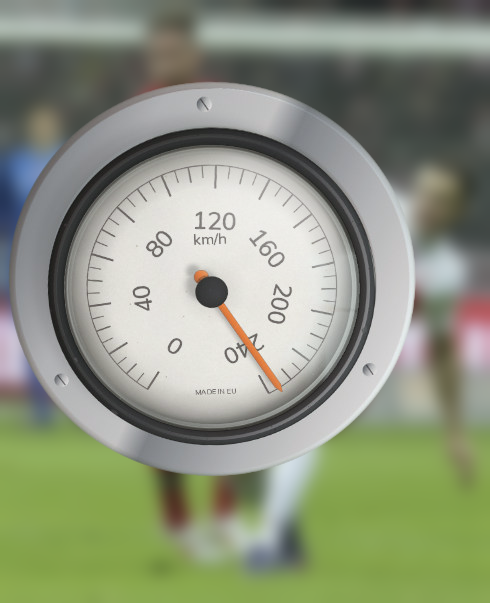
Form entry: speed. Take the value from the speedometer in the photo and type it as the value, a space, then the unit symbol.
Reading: 235 km/h
